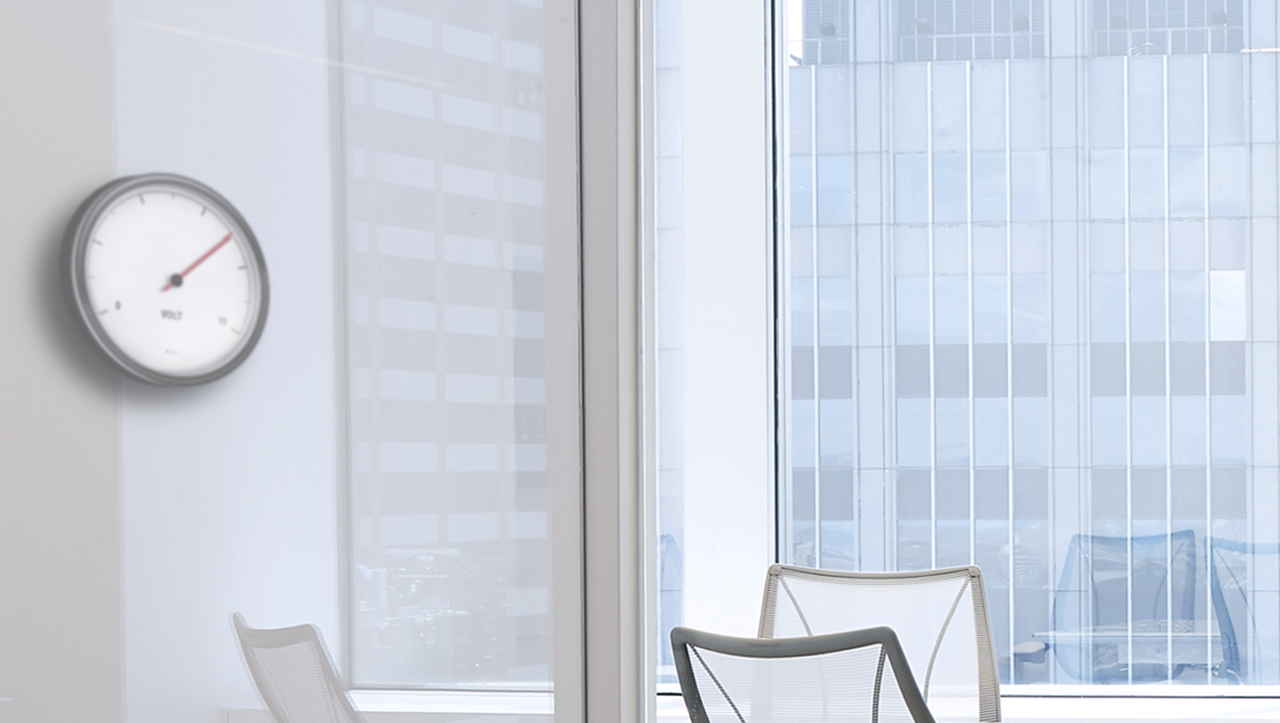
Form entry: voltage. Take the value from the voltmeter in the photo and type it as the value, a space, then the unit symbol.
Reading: 7 V
